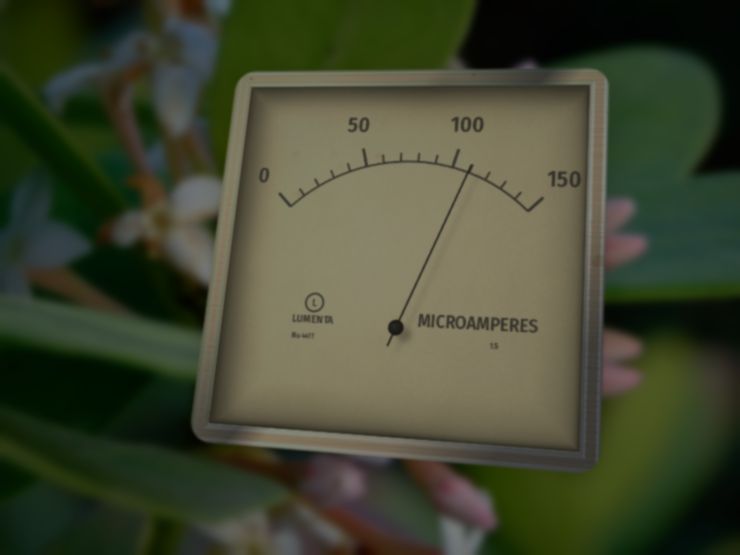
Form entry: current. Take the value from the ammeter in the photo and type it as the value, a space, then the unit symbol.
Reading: 110 µA
